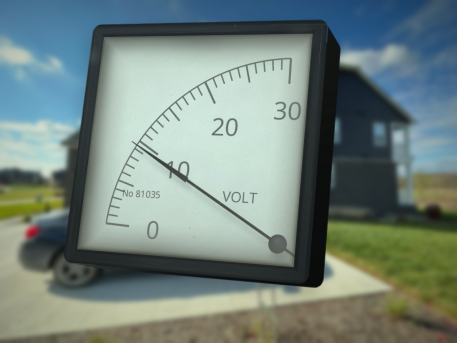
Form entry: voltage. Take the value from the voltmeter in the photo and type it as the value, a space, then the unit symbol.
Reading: 9.5 V
